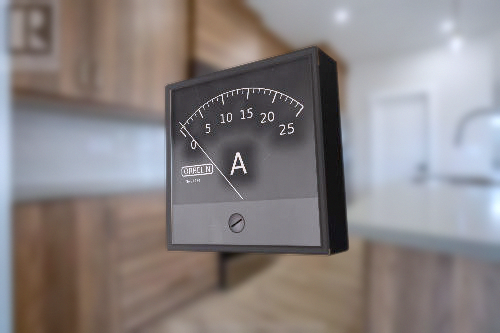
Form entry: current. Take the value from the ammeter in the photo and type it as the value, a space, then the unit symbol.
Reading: 1 A
